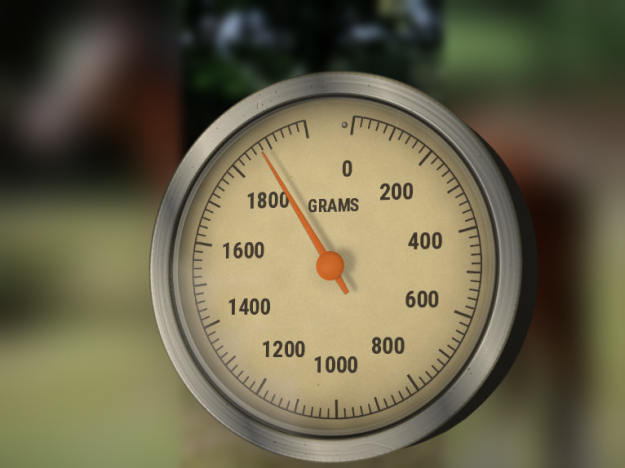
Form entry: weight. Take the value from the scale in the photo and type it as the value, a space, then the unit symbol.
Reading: 1880 g
